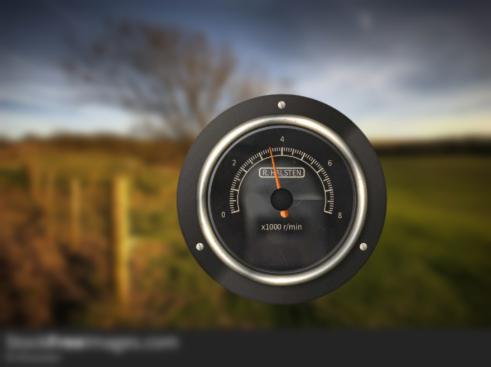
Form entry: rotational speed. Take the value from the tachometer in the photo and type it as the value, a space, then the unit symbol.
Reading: 3500 rpm
